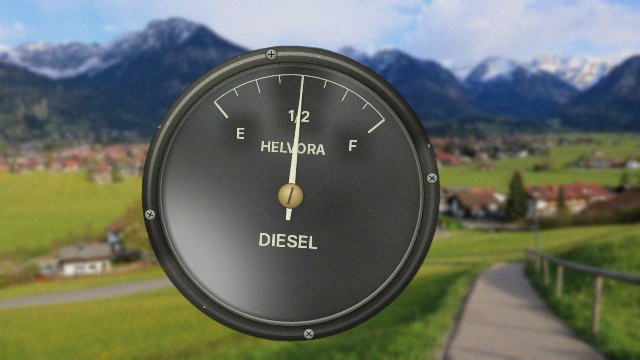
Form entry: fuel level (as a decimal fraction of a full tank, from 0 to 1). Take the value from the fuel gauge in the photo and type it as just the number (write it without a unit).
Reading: 0.5
